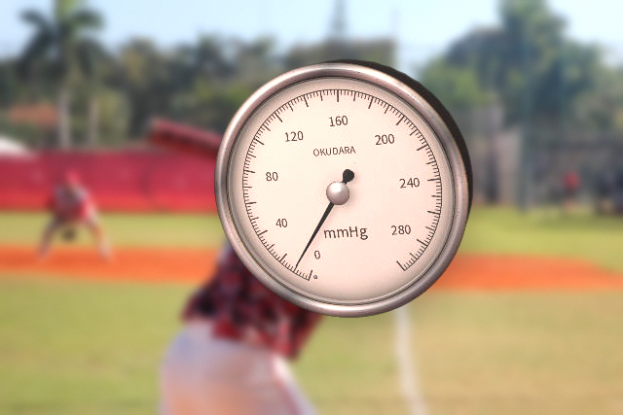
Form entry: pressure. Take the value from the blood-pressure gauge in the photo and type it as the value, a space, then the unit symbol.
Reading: 10 mmHg
